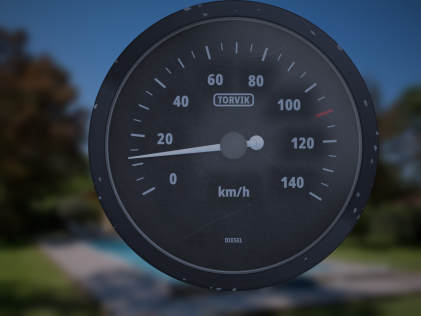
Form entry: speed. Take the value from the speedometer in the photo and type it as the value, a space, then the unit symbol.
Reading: 12.5 km/h
